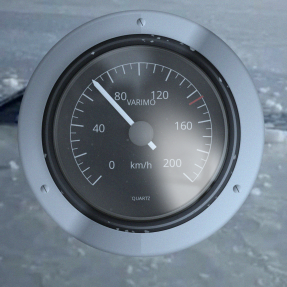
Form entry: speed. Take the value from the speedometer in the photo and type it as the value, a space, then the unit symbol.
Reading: 70 km/h
